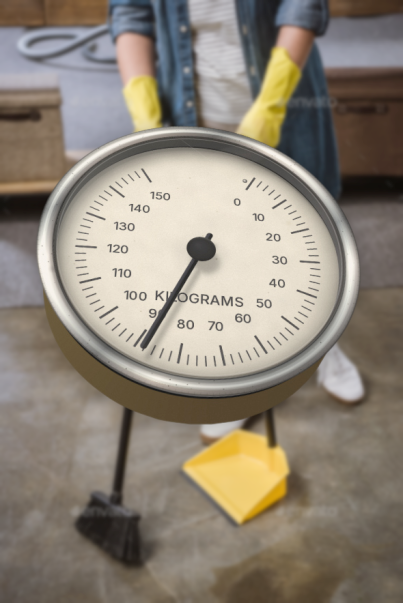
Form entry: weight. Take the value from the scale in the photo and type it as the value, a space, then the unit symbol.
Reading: 88 kg
